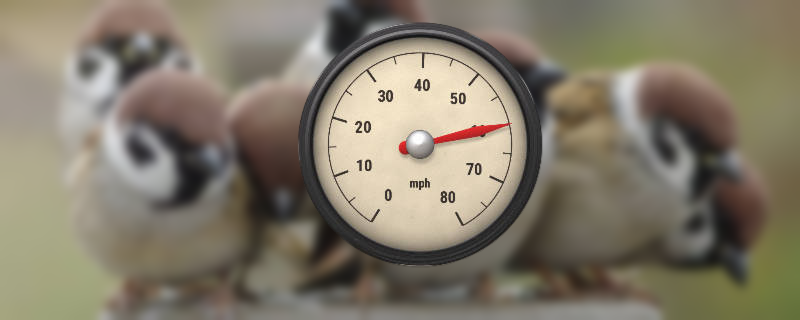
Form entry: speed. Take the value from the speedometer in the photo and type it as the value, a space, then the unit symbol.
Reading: 60 mph
